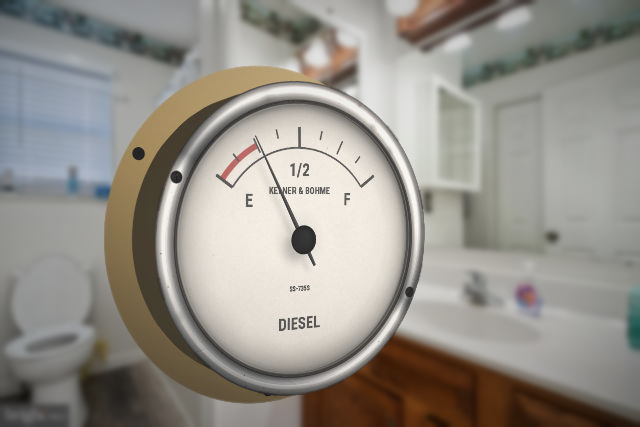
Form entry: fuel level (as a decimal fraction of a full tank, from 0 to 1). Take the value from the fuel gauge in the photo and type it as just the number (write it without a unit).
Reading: 0.25
